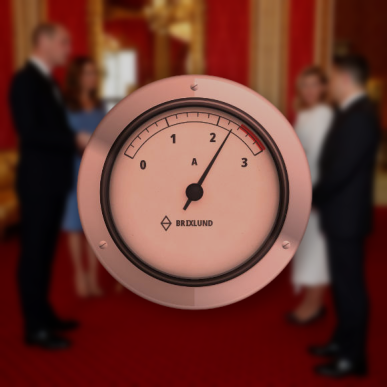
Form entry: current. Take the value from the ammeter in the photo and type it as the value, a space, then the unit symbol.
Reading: 2.3 A
